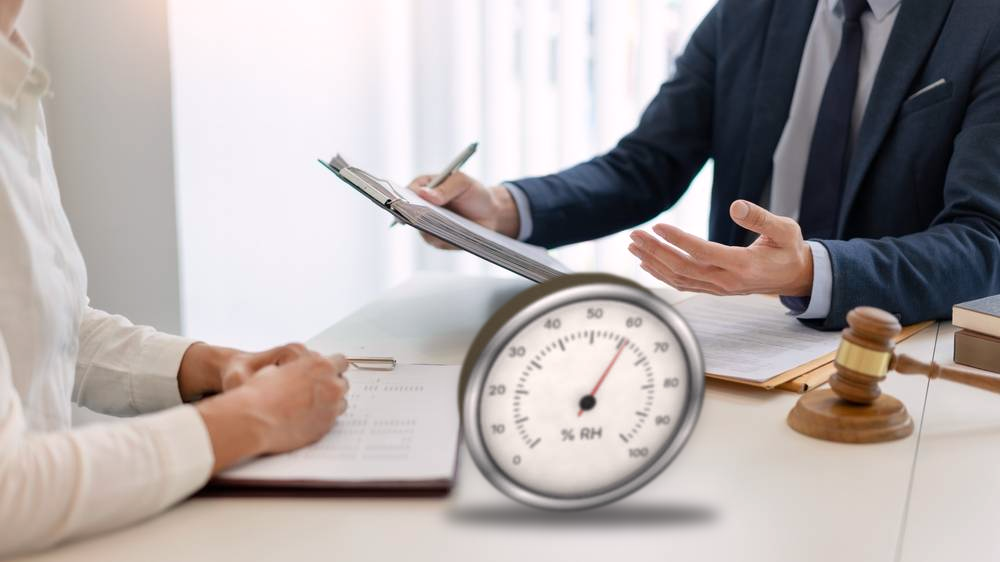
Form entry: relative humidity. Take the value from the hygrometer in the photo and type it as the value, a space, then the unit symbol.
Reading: 60 %
